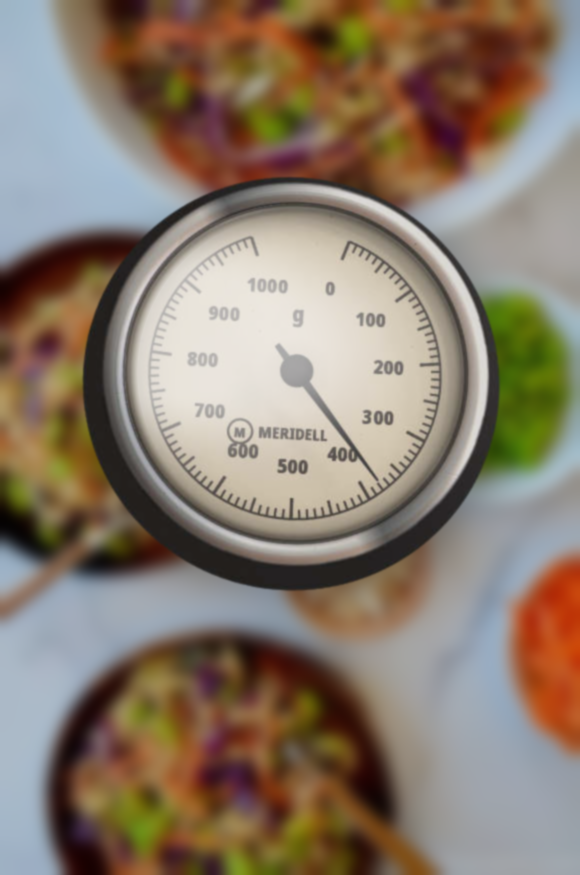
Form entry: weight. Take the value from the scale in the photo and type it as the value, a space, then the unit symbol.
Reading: 380 g
